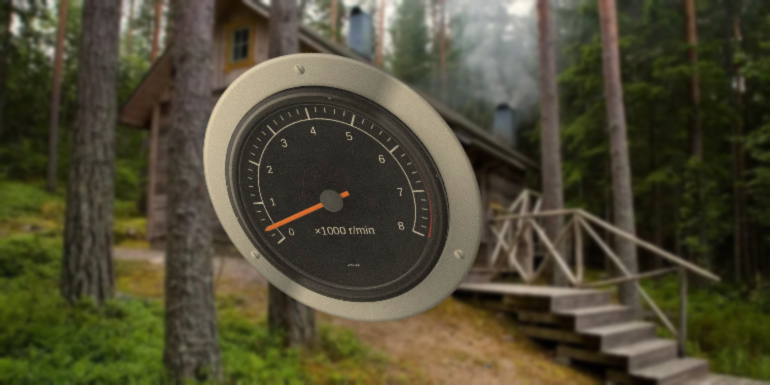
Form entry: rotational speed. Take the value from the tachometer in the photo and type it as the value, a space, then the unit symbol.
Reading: 400 rpm
